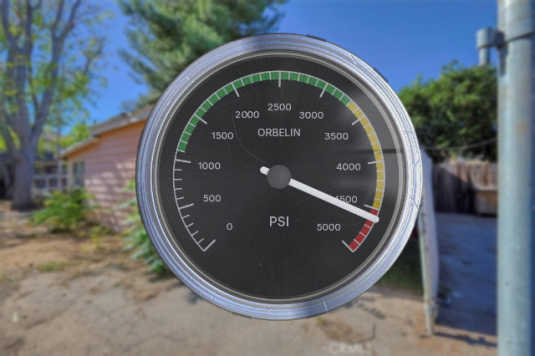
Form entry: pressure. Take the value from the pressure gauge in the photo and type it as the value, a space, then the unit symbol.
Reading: 4600 psi
